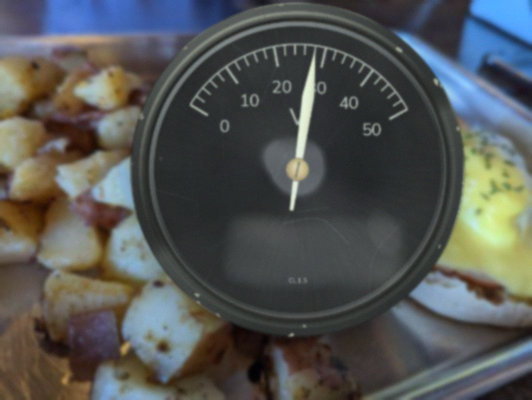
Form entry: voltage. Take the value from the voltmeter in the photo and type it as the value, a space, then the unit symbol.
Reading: 28 V
